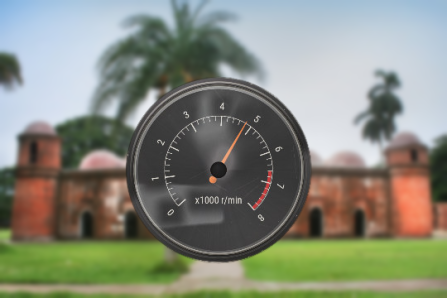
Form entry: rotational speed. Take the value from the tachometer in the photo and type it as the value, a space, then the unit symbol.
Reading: 4800 rpm
